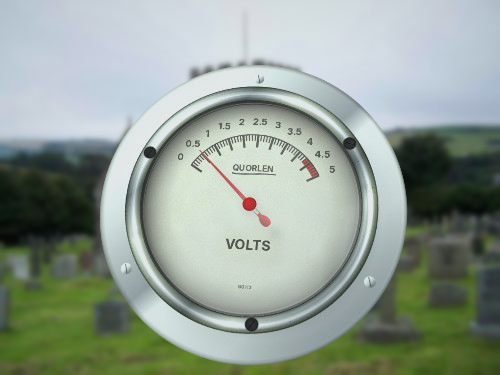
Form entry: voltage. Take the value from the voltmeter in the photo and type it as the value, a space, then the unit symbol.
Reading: 0.5 V
